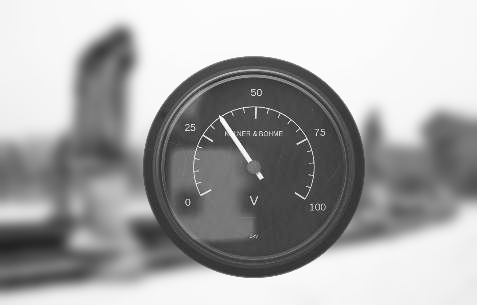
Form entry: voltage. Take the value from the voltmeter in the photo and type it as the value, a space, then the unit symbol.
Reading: 35 V
